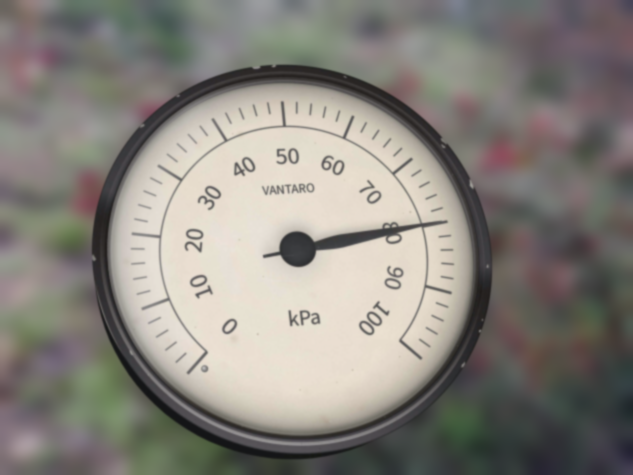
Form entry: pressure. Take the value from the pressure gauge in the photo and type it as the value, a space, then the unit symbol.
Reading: 80 kPa
